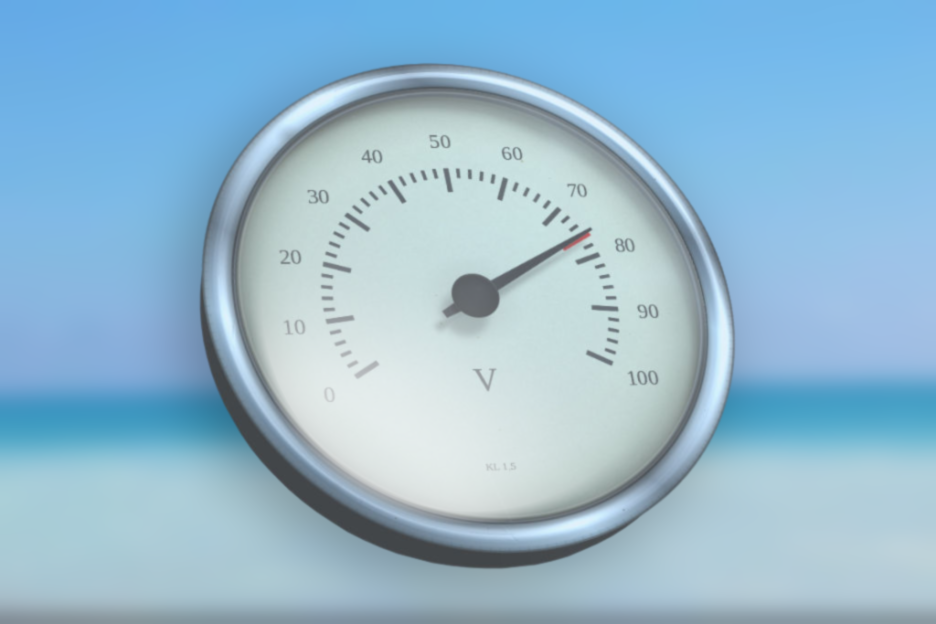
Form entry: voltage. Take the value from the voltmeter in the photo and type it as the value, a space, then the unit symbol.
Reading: 76 V
